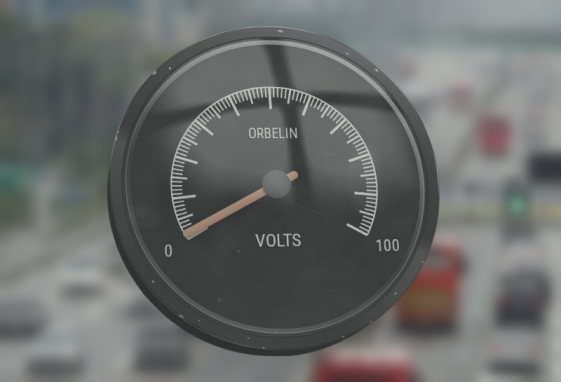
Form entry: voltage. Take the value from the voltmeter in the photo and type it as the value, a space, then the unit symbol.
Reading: 1 V
